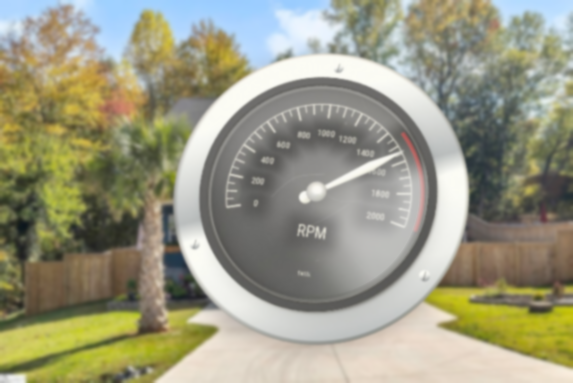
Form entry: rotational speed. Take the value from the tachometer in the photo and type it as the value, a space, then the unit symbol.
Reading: 1550 rpm
